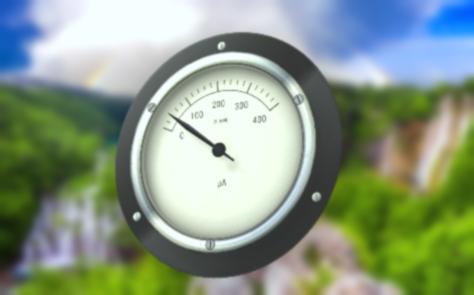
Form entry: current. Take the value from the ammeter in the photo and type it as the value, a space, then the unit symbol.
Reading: 40 µA
